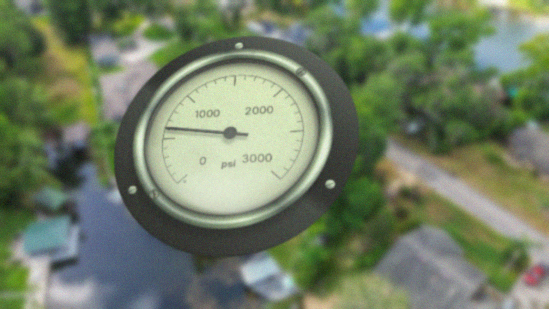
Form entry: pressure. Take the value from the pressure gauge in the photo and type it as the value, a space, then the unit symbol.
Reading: 600 psi
